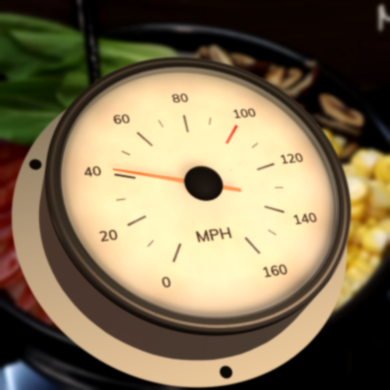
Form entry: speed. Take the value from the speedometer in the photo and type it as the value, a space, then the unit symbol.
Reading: 40 mph
